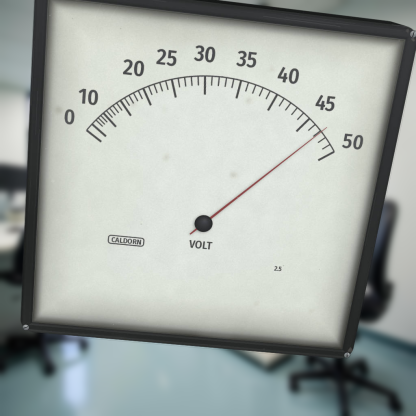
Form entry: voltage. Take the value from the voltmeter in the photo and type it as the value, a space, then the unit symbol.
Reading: 47 V
